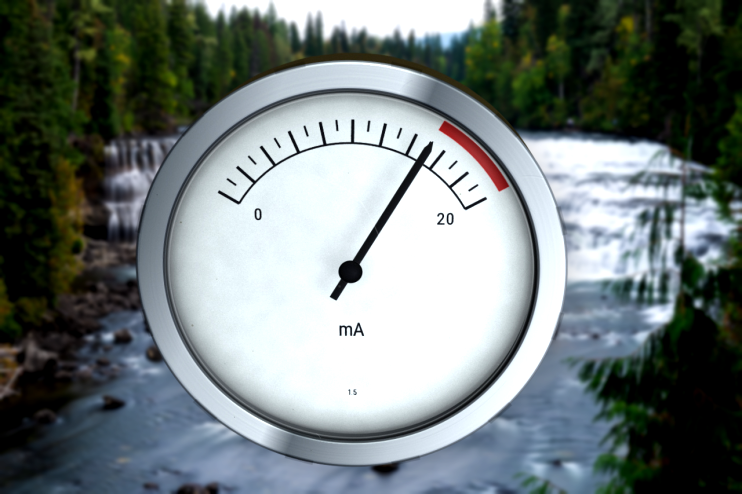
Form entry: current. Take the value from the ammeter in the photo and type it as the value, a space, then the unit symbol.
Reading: 15 mA
